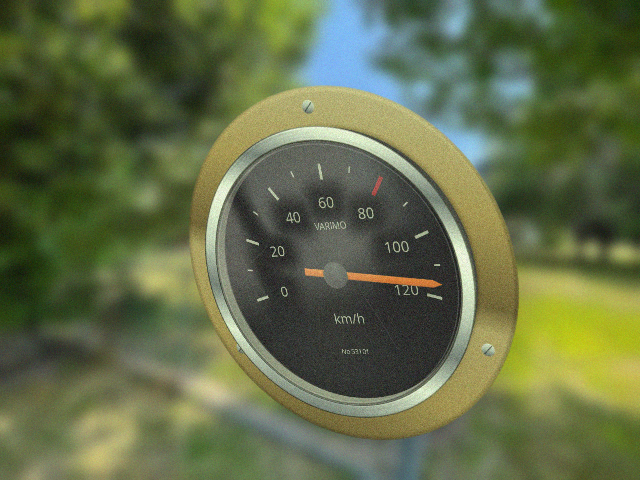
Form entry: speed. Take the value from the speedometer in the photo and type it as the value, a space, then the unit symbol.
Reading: 115 km/h
